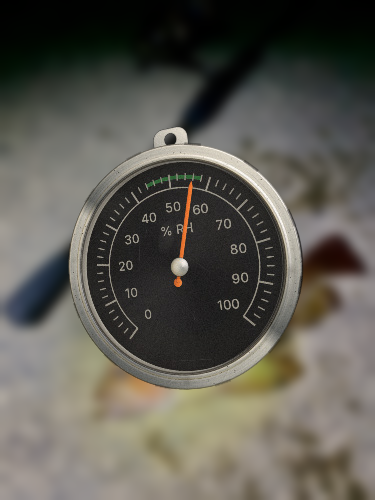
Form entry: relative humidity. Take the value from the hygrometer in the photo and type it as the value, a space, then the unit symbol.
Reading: 56 %
